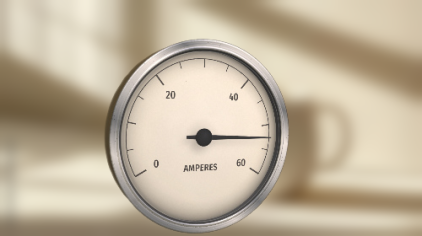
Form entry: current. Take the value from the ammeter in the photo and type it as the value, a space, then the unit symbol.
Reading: 52.5 A
